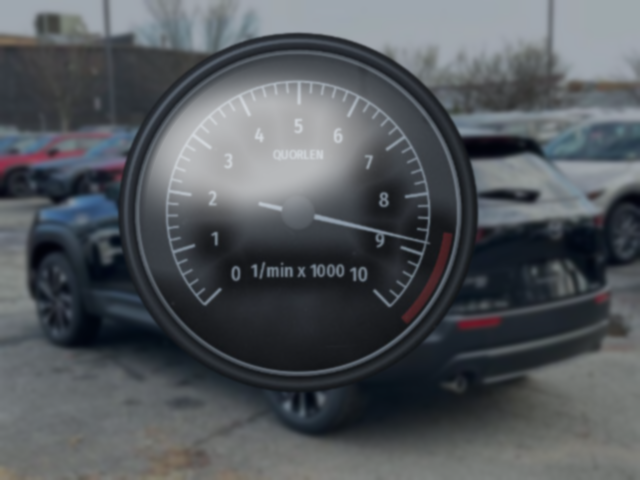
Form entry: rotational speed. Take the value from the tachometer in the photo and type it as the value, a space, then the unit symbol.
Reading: 8800 rpm
